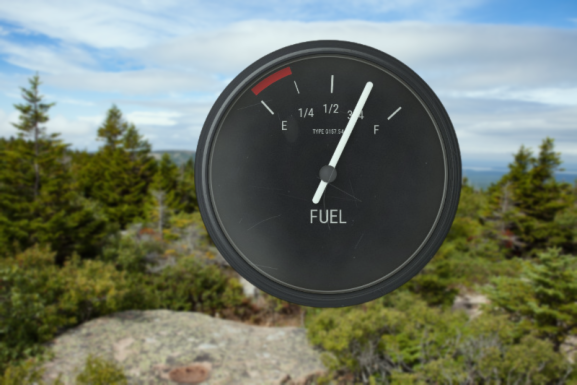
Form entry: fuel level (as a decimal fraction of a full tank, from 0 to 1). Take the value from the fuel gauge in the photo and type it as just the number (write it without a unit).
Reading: 0.75
